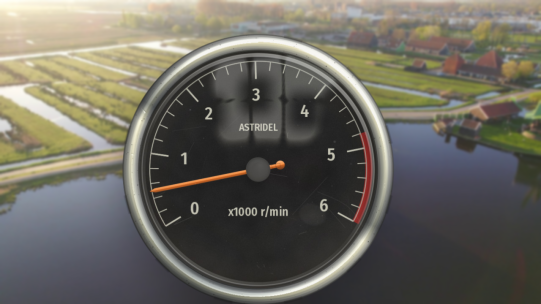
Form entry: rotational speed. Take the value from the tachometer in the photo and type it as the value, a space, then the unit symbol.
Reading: 500 rpm
